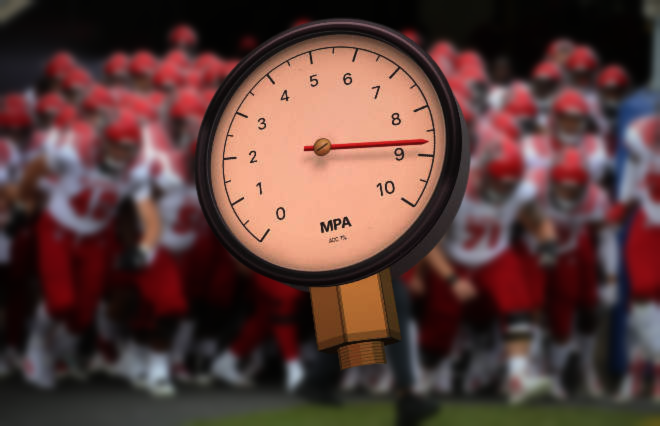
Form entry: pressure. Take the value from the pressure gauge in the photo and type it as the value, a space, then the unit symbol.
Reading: 8.75 MPa
